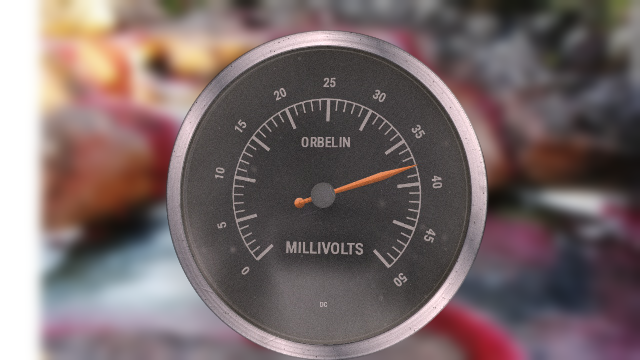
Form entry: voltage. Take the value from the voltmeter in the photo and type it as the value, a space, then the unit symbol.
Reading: 38 mV
